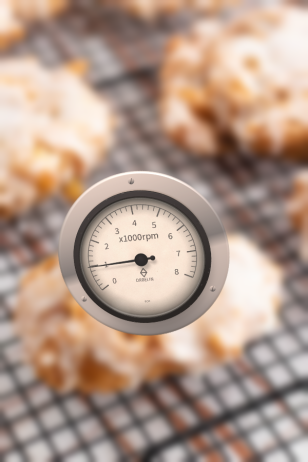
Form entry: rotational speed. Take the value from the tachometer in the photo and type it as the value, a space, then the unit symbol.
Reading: 1000 rpm
